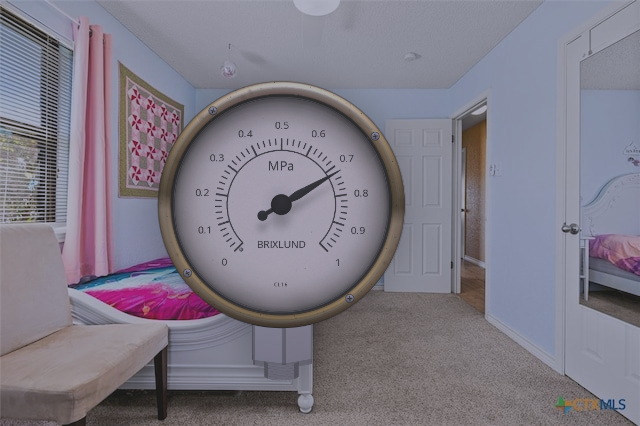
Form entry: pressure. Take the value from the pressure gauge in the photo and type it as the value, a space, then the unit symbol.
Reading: 0.72 MPa
